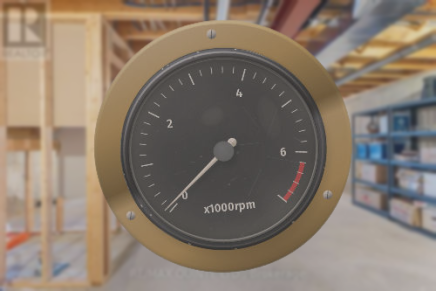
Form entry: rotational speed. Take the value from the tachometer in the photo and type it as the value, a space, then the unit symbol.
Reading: 100 rpm
